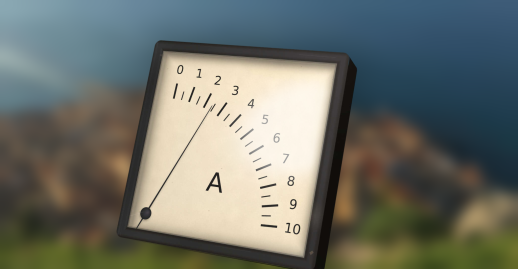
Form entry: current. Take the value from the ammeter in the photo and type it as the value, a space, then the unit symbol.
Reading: 2.5 A
